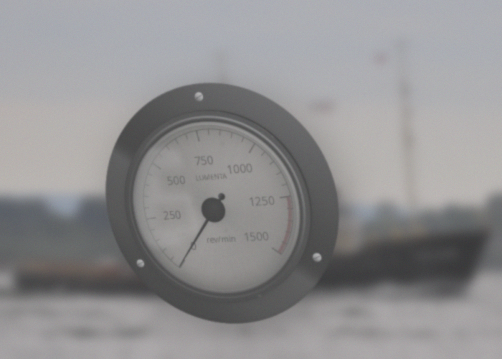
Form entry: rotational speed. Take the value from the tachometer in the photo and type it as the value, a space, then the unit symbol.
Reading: 0 rpm
